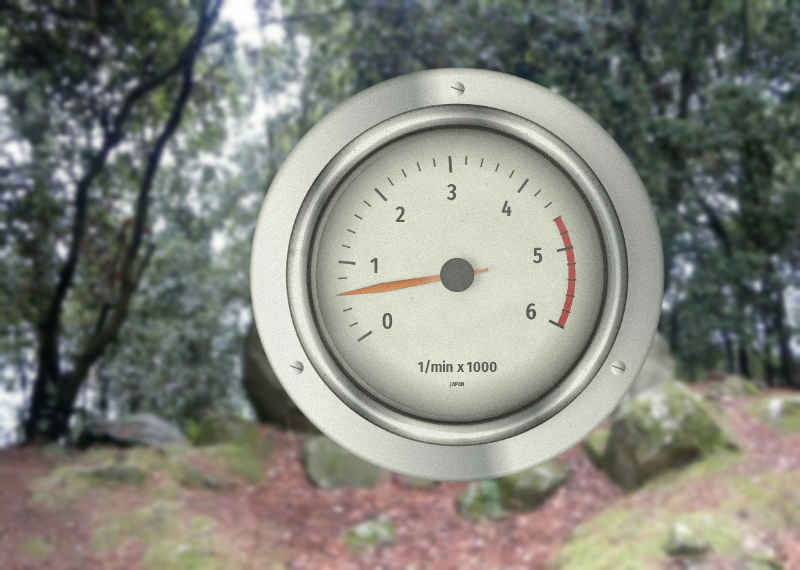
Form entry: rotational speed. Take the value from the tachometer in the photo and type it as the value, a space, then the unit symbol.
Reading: 600 rpm
